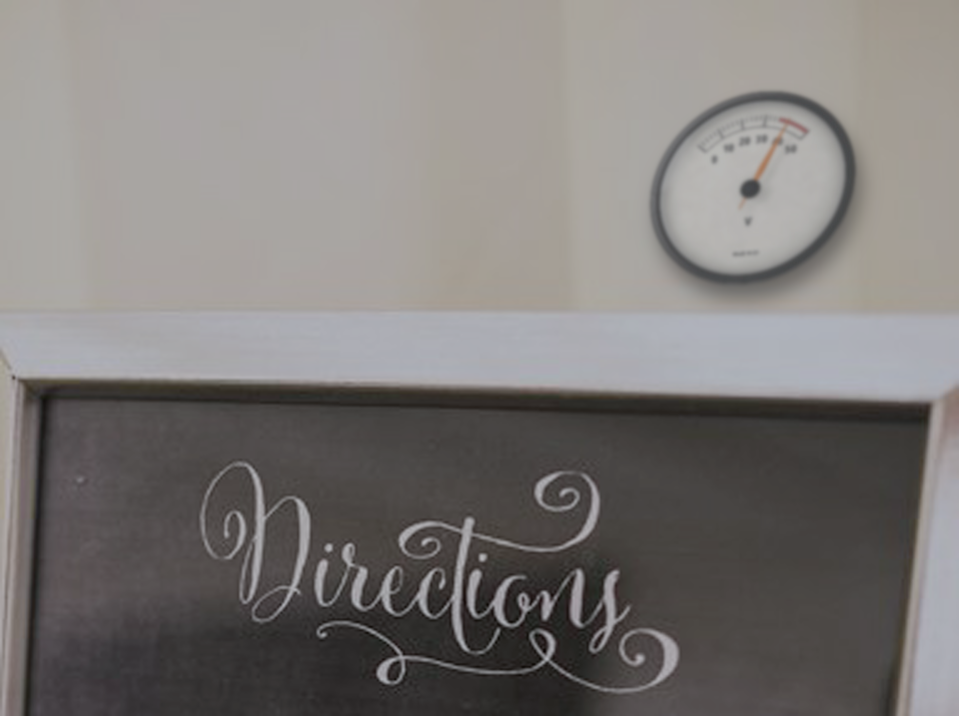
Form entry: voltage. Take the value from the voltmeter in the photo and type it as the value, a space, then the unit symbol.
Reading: 40 V
